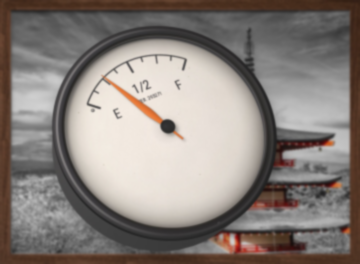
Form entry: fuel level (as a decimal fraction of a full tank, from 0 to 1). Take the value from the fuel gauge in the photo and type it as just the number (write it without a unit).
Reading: 0.25
